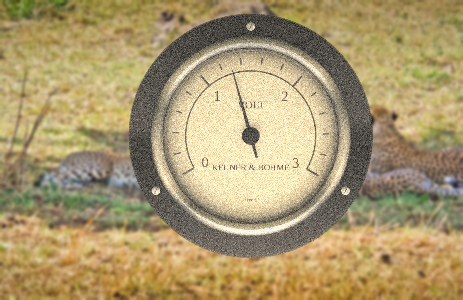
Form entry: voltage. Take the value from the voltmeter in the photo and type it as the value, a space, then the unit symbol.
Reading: 1.3 V
